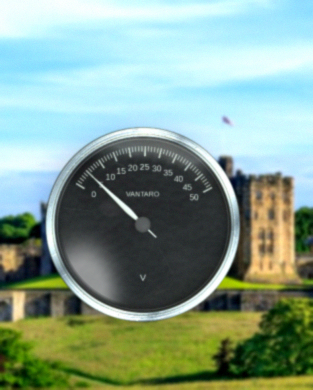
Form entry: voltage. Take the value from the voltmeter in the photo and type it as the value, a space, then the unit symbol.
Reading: 5 V
